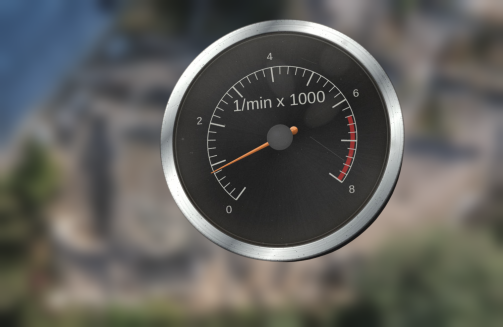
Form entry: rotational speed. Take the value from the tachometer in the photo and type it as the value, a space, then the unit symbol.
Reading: 800 rpm
